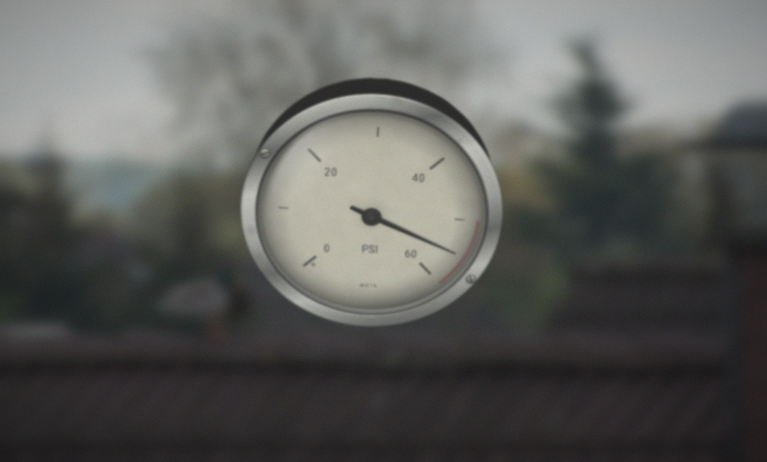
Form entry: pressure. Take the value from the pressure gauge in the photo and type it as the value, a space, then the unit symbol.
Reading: 55 psi
